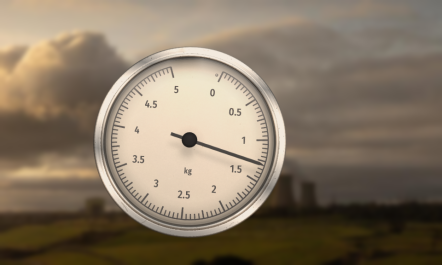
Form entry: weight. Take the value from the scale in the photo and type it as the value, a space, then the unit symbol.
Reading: 1.3 kg
